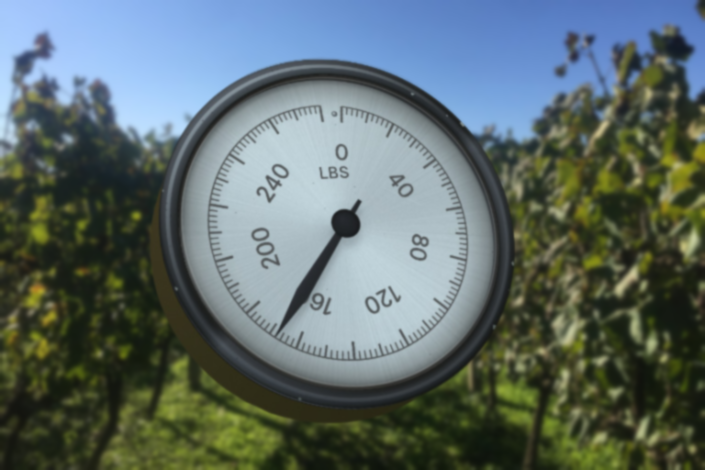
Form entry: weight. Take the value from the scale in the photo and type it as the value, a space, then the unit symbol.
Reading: 168 lb
